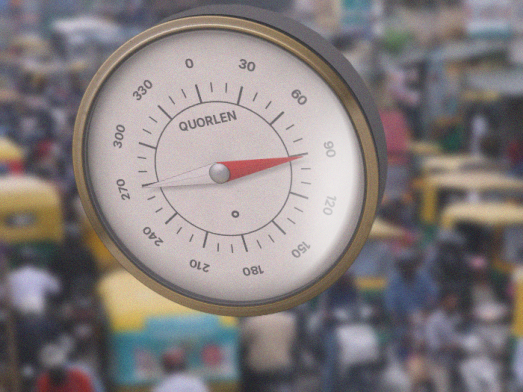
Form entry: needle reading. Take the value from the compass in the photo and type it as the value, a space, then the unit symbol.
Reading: 90 °
